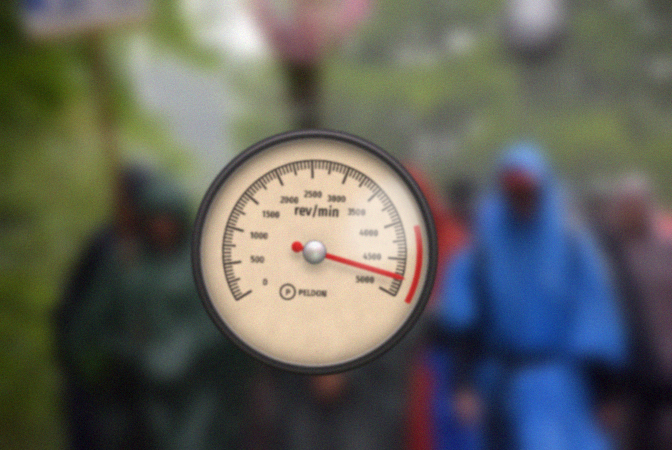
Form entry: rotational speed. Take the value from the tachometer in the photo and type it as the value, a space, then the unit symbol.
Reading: 4750 rpm
